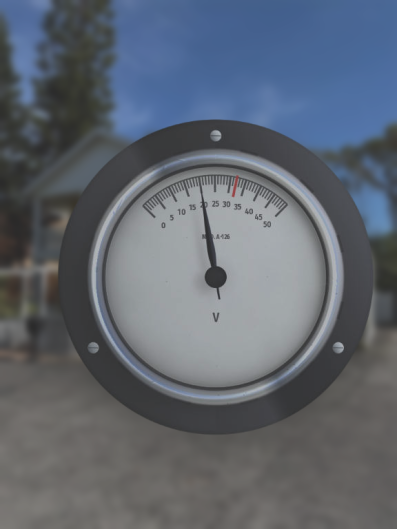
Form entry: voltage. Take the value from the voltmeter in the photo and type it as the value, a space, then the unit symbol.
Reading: 20 V
